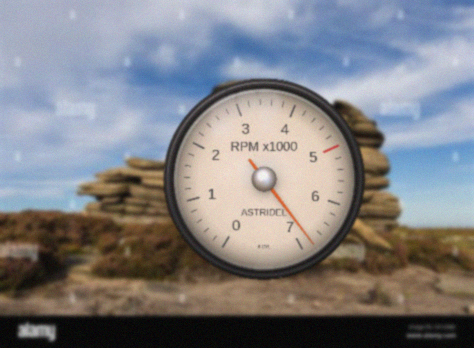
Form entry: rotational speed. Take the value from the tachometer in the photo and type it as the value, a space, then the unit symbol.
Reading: 6800 rpm
